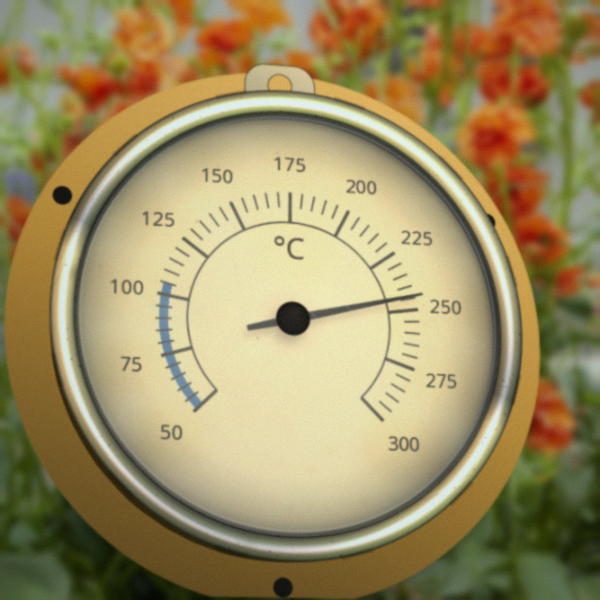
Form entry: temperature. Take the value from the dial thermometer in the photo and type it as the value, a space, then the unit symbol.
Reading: 245 °C
